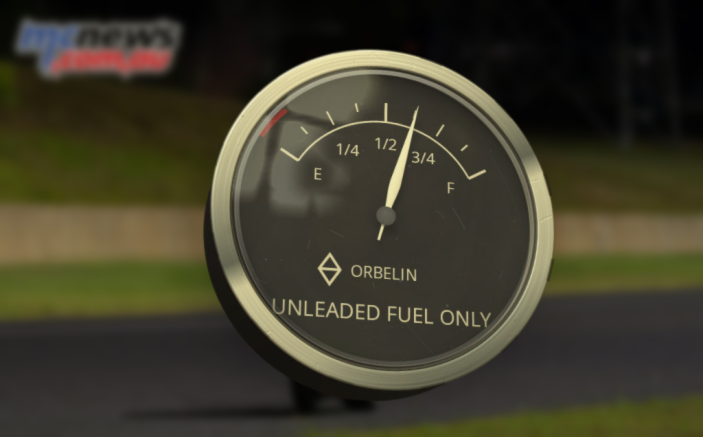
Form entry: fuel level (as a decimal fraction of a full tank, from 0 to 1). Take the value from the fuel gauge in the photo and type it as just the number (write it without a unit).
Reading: 0.625
